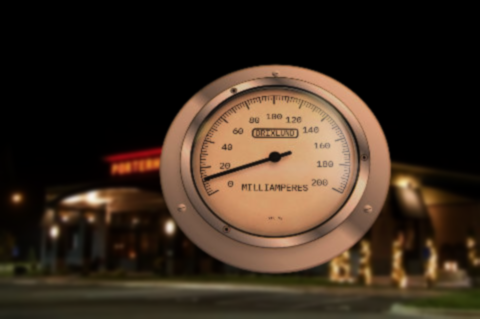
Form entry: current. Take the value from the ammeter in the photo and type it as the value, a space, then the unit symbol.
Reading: 10 mA
